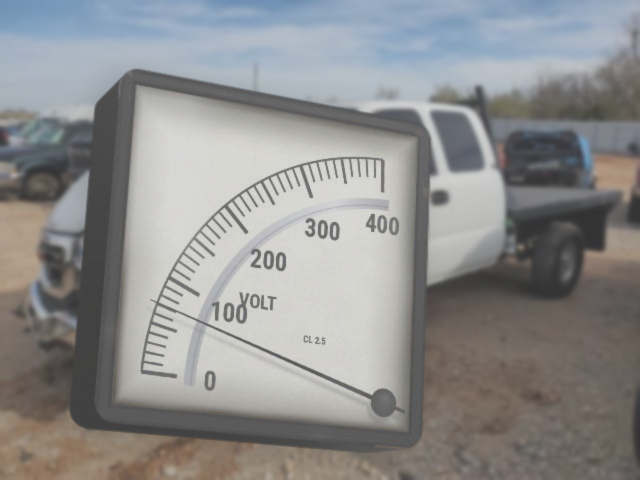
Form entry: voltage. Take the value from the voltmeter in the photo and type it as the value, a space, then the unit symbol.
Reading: 70 V
